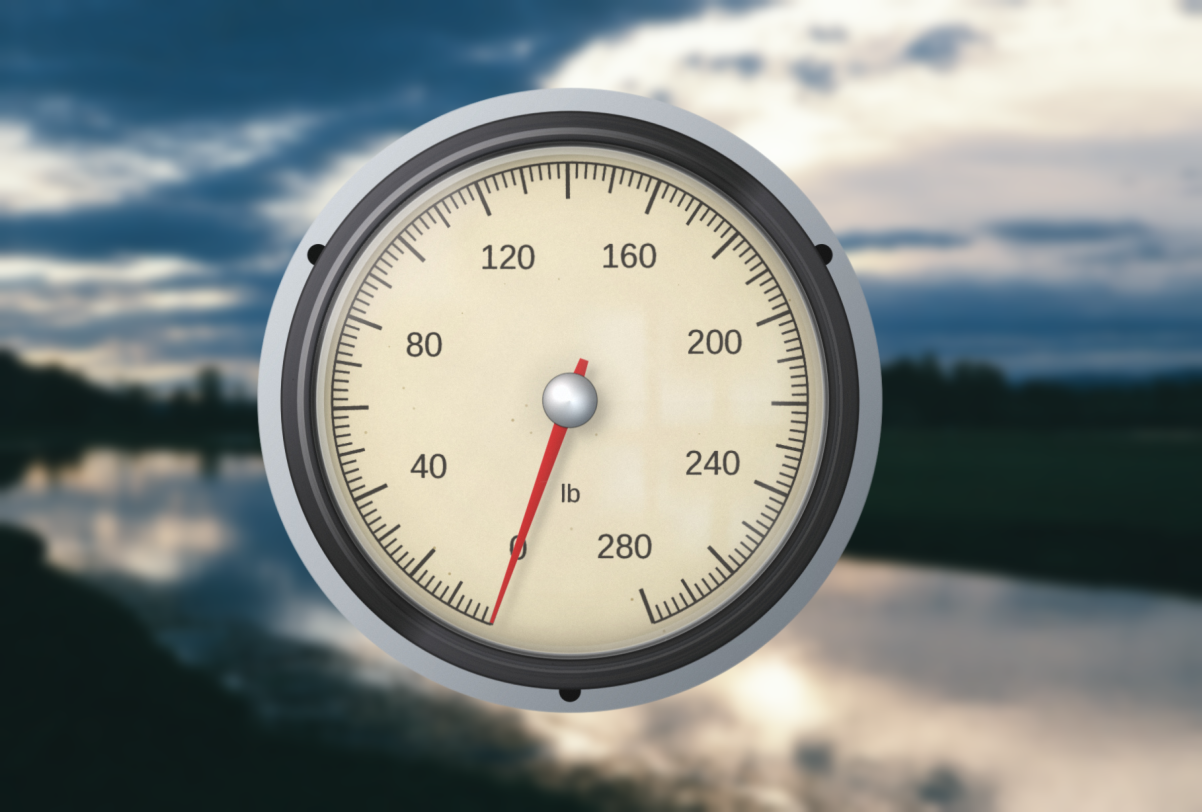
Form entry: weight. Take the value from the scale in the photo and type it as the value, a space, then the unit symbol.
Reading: 0 lb
